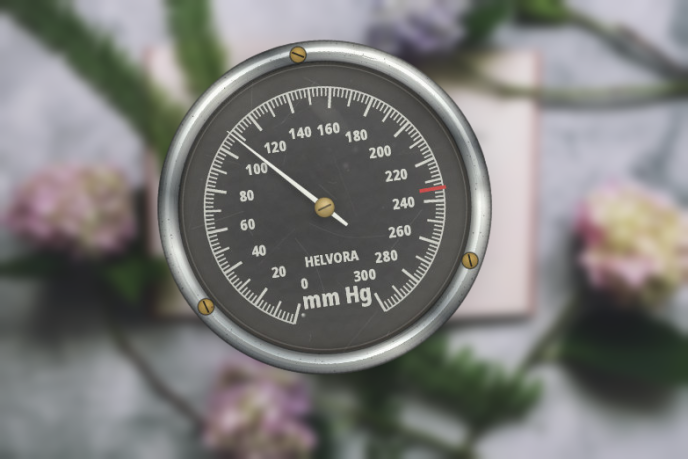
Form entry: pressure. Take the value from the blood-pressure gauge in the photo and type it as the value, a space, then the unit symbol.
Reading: 108 mmHg
